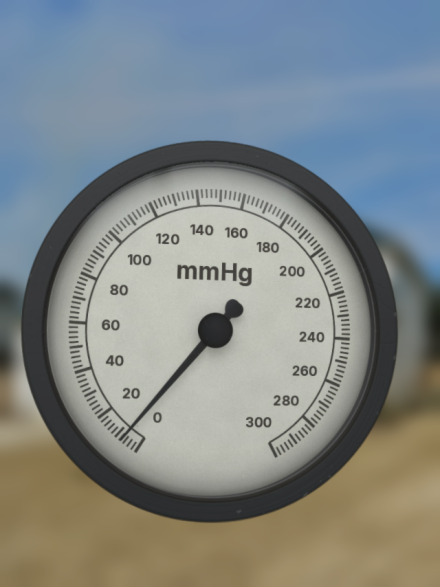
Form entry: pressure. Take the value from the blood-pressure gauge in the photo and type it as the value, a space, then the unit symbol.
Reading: 8 mmHg
